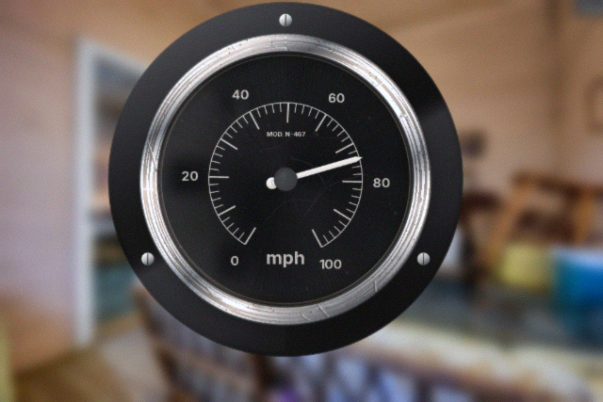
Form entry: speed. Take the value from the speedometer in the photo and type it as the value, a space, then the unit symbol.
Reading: 74 mph
